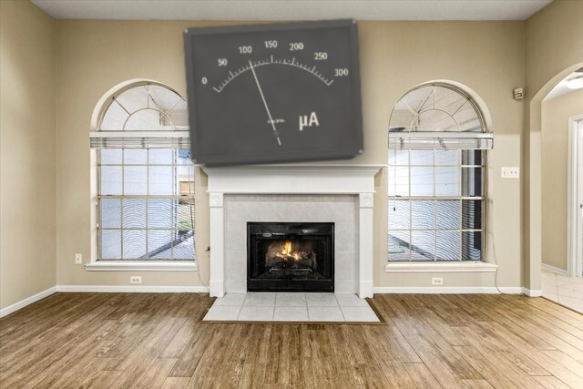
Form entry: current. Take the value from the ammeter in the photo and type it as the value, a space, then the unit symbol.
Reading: 100 µA
